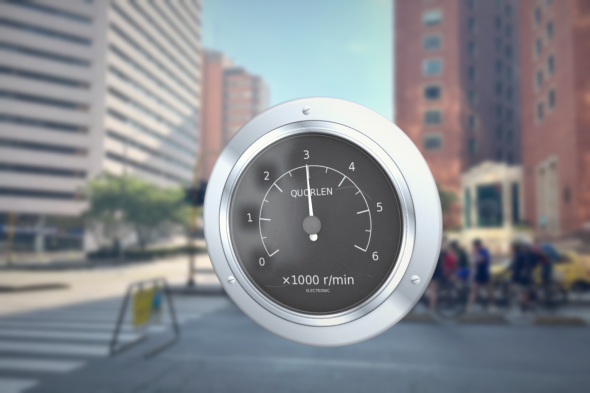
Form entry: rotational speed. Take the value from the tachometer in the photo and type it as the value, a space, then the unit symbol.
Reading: 3000 rpm
